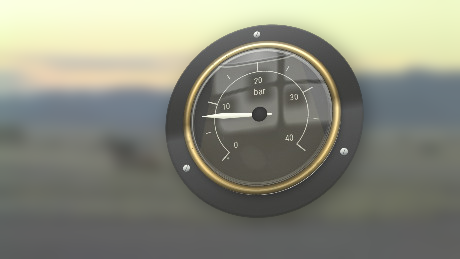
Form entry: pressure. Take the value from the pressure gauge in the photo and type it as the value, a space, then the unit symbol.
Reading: 7.5 bar
